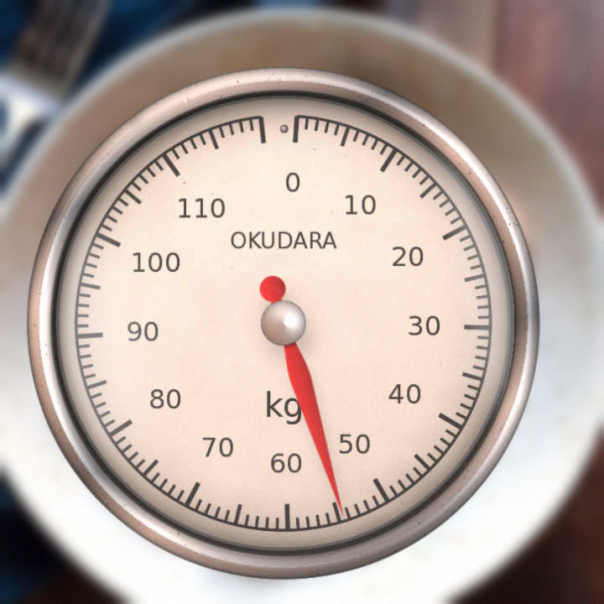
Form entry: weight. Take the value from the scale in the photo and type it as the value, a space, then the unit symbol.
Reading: 54.5 kg
